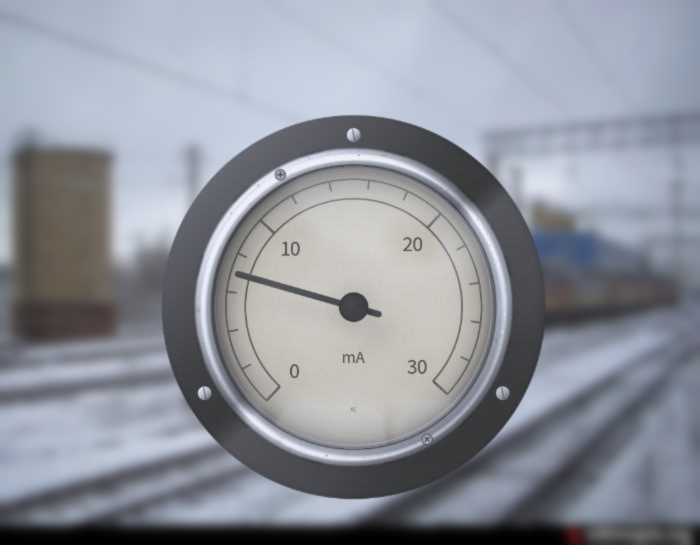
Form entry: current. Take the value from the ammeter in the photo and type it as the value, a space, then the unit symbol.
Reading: 7 mA
